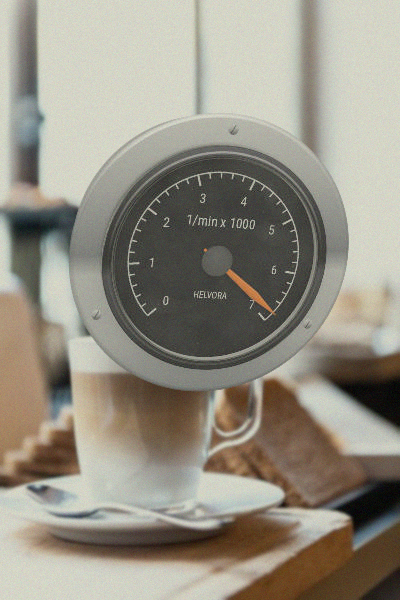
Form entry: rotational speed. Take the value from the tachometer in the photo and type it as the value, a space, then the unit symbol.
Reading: 6800 rpm
